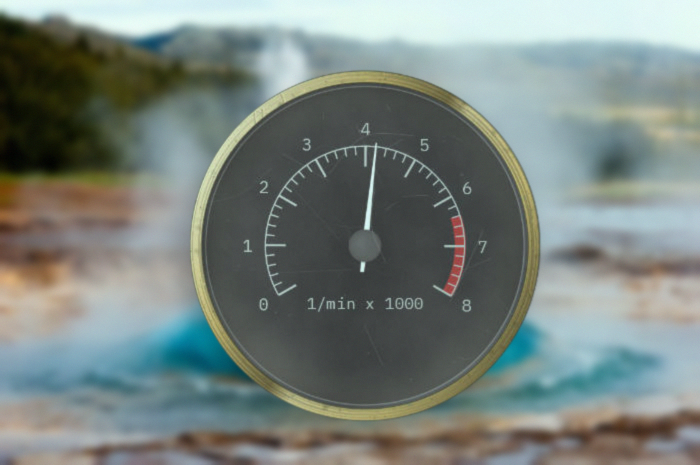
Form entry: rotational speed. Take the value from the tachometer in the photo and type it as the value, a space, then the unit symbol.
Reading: 4200 rpm
